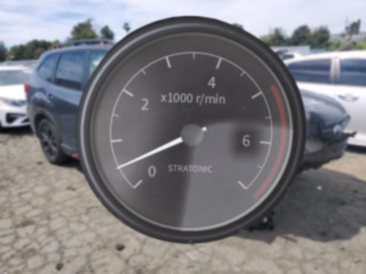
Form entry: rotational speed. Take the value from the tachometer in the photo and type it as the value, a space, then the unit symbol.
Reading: 500 rpm
